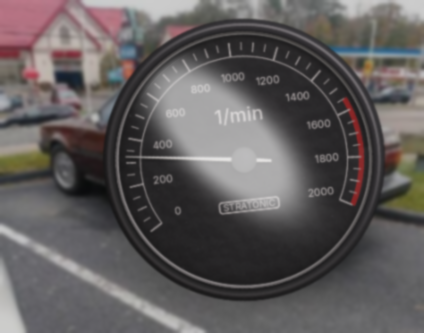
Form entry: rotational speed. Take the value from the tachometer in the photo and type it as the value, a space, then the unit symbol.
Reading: 325 rpm
